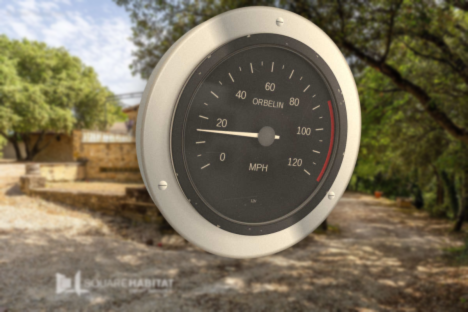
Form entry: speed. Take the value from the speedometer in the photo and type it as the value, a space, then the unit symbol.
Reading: 15 mph
